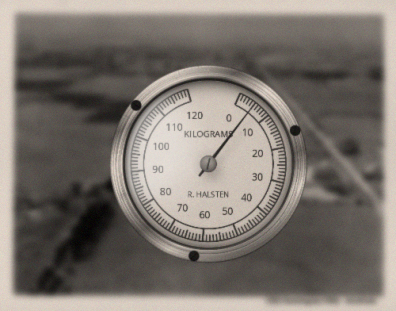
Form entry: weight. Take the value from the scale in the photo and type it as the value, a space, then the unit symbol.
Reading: 5 kg
